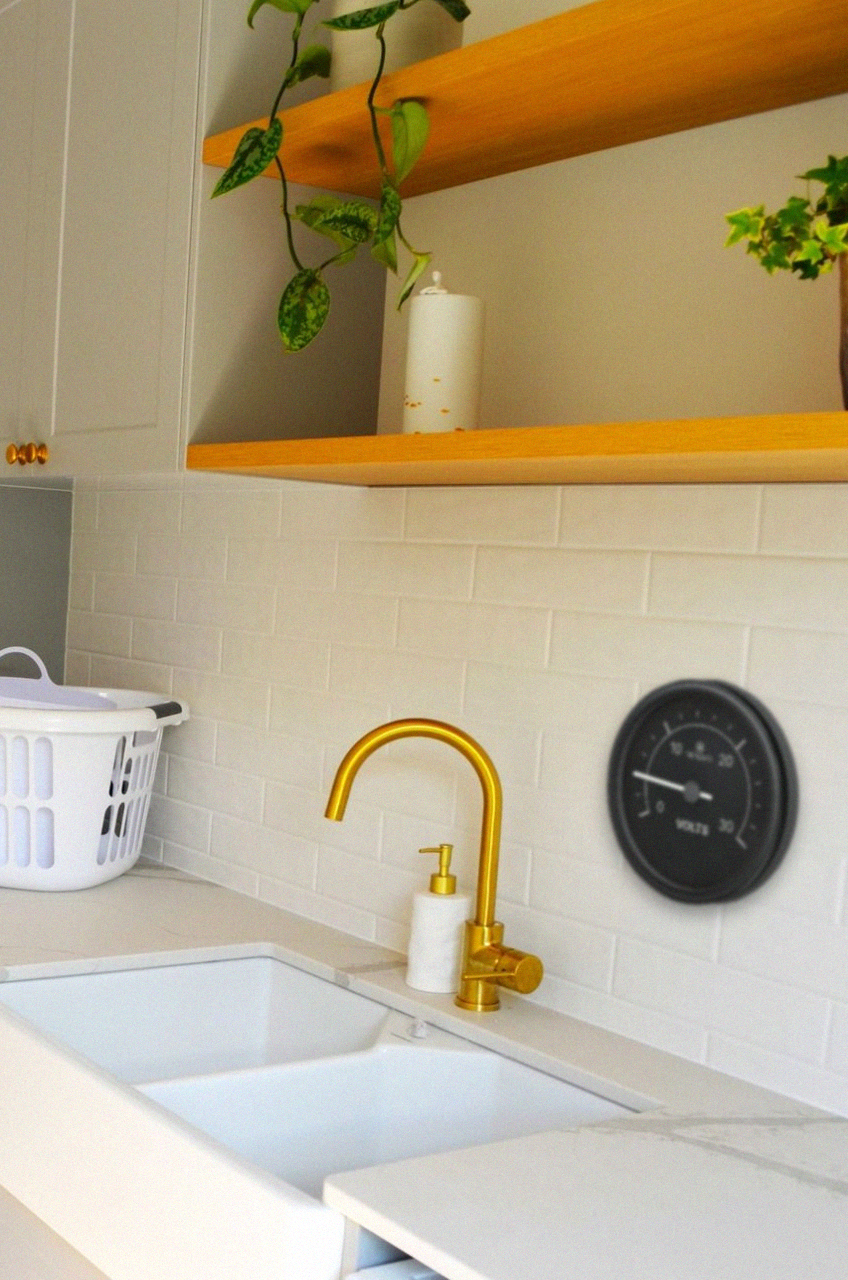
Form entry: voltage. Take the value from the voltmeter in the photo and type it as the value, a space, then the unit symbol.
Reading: 4 V
